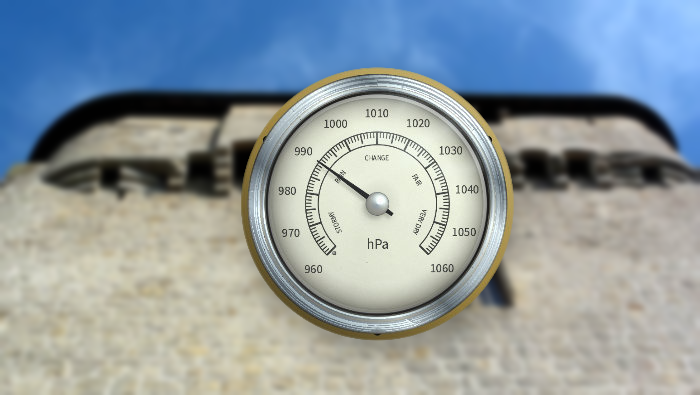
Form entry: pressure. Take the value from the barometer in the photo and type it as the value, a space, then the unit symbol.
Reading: 990 hPa
